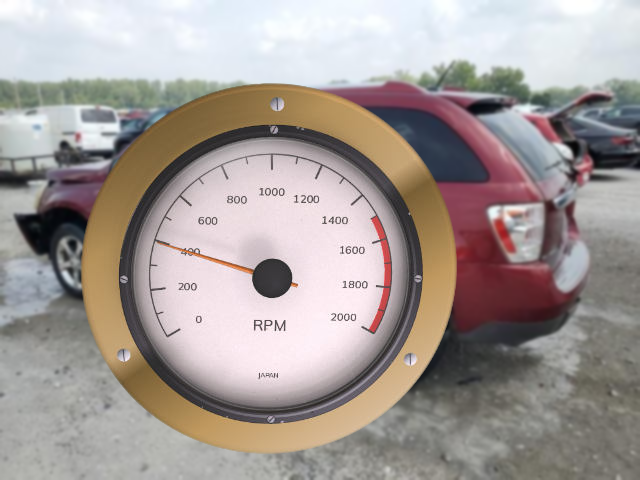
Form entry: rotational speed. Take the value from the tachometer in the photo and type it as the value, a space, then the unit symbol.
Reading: 400 rpm
